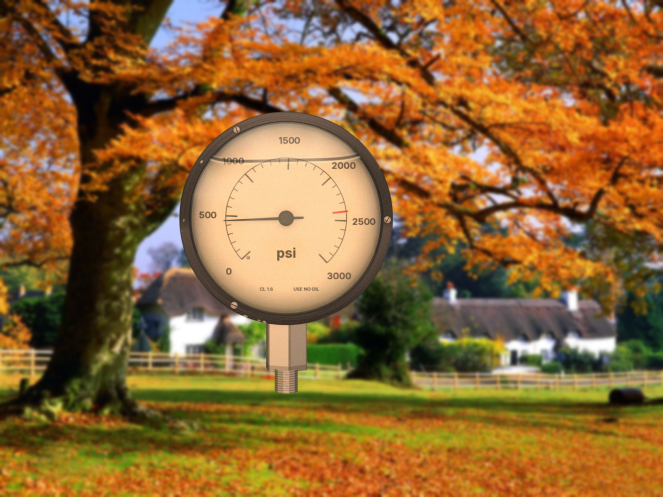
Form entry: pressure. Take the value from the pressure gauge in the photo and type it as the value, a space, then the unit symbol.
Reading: 450 psi
